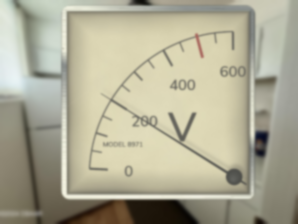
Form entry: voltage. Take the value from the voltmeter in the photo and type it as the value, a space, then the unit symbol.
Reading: 200 V
